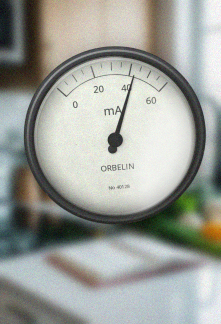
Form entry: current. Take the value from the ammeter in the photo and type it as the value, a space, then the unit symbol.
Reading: 42.5 mA
